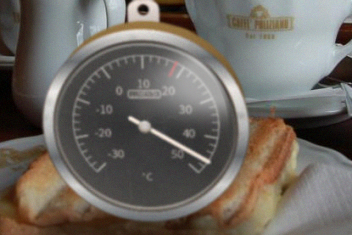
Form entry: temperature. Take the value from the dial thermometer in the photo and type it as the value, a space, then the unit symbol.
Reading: 46 °C
